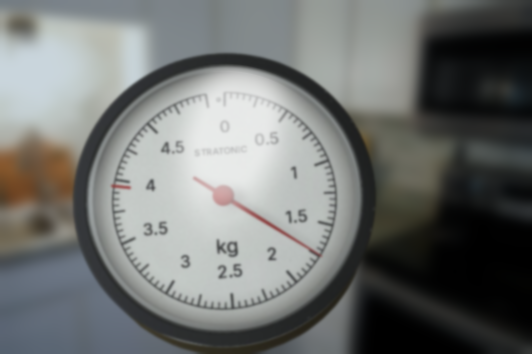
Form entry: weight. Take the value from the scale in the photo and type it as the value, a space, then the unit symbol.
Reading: 1.75 kg
